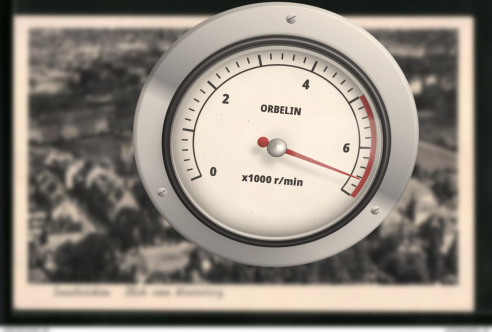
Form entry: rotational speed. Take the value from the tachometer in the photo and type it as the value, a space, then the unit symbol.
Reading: 6600 rpm
